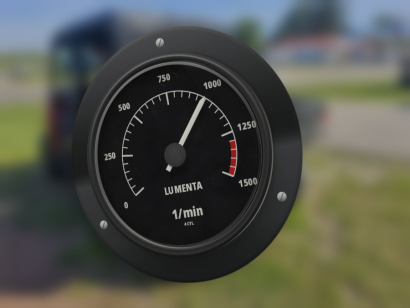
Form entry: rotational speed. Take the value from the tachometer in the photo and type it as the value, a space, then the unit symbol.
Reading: 1000 rpm
